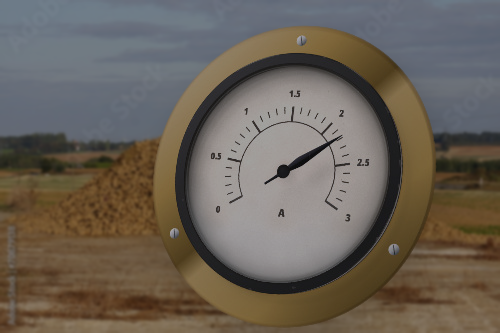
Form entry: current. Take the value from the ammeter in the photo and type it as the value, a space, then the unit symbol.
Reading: 2.2 A
